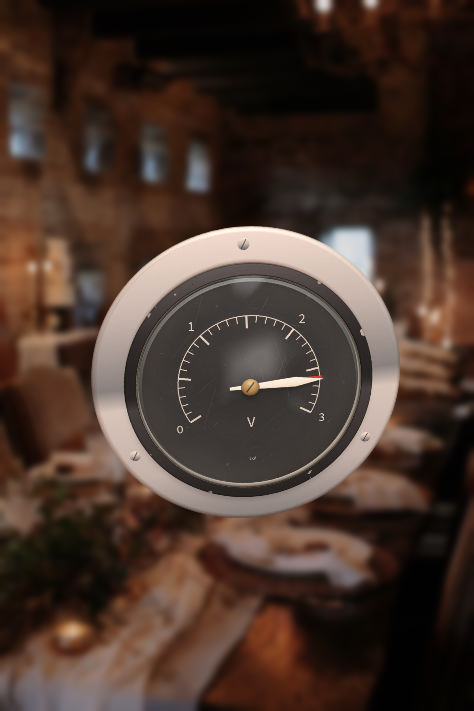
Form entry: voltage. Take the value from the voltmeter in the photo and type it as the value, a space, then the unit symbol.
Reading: 2.6 V
